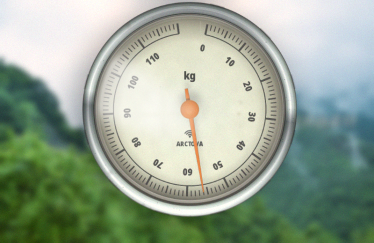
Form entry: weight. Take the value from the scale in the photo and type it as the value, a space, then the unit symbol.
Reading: 56 kg
